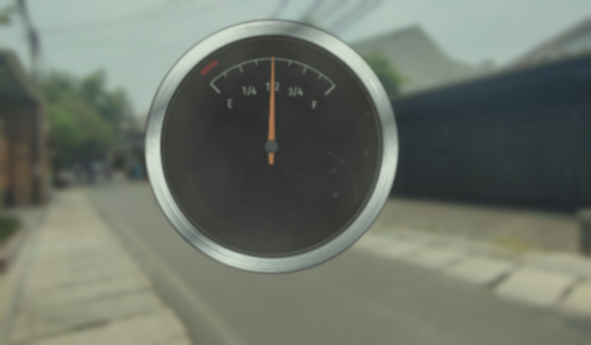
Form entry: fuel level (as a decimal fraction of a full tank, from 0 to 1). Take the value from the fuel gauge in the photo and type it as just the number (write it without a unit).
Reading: 0.5
